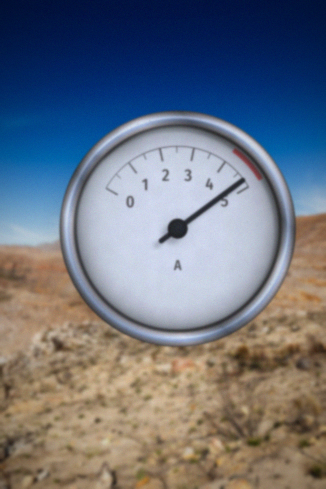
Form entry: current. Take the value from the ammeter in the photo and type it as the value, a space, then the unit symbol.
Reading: 4.75 A
